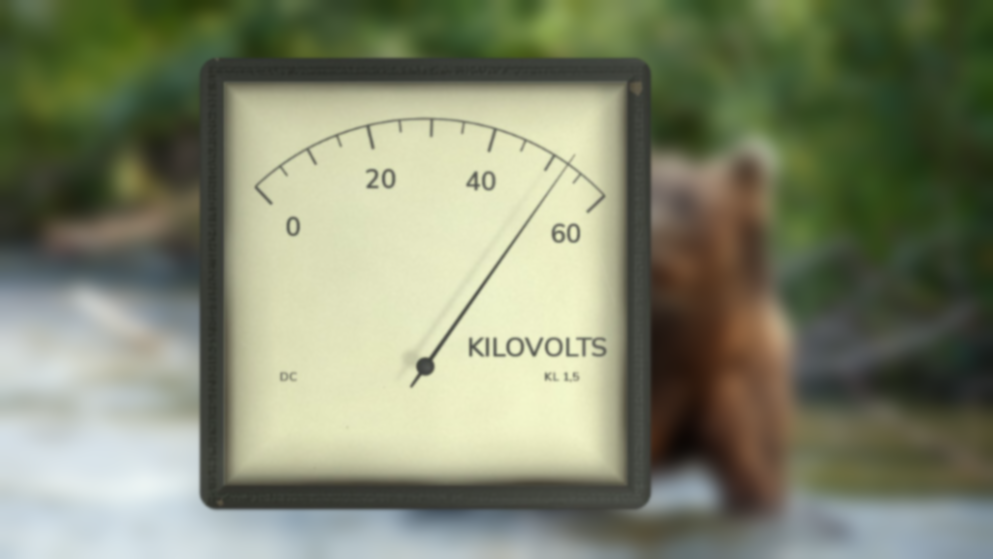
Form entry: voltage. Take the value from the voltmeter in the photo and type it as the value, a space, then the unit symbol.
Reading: 52.5 kV
